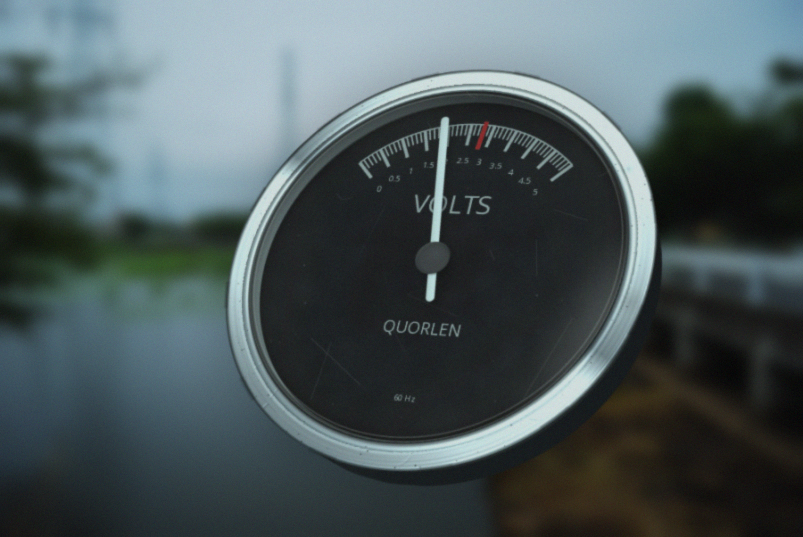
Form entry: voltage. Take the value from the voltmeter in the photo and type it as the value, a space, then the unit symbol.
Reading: 2 V
